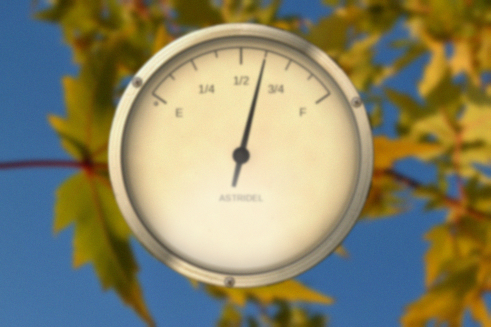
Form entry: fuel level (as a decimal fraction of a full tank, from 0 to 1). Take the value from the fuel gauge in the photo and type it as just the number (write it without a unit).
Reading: 0.625
